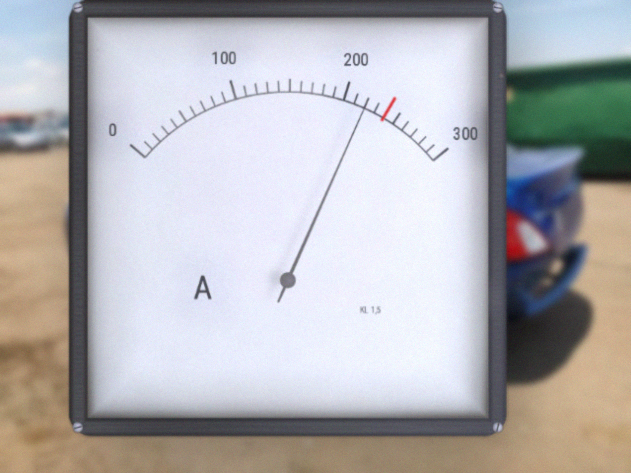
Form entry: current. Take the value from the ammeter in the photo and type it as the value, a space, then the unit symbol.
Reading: 220 A
